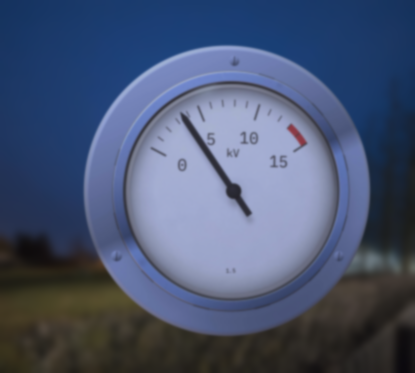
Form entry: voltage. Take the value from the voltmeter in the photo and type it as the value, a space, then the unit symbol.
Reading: 3.5 kV
